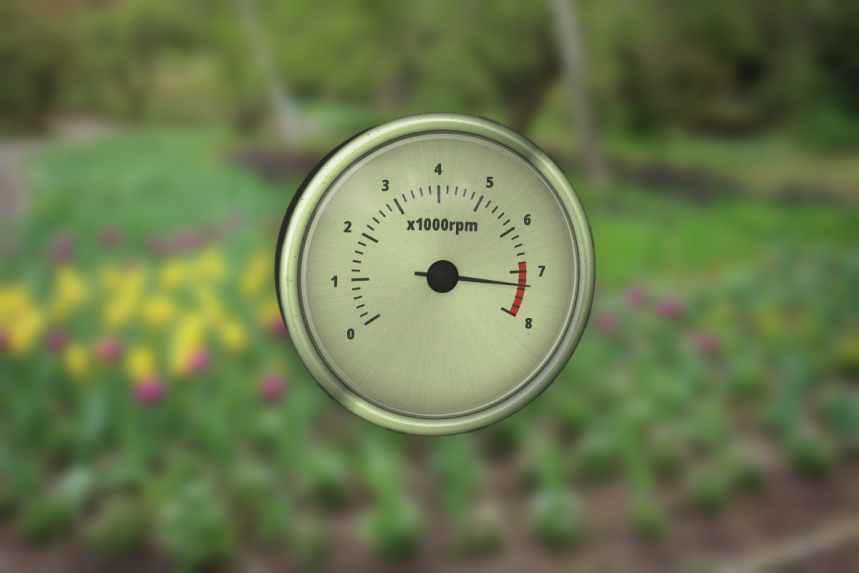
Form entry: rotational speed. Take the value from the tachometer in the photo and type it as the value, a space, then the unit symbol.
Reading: 7300 rpm
